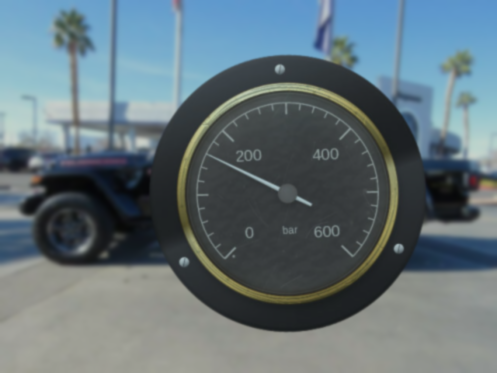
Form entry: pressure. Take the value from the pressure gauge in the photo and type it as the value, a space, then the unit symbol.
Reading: 160 bar
